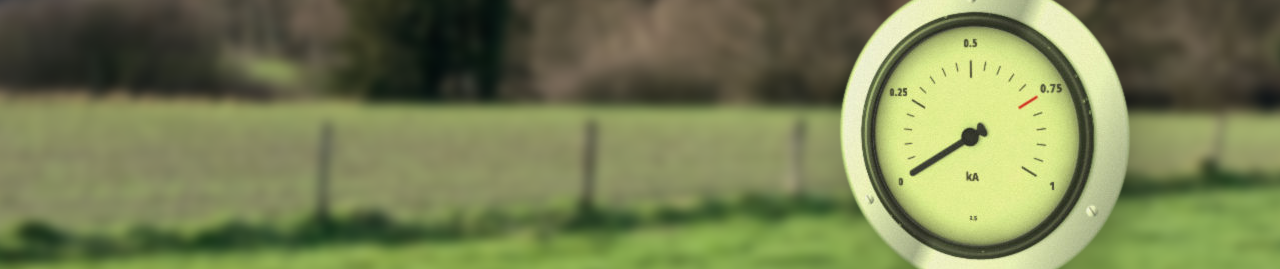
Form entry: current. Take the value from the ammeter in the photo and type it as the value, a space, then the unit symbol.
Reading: 0 kA
